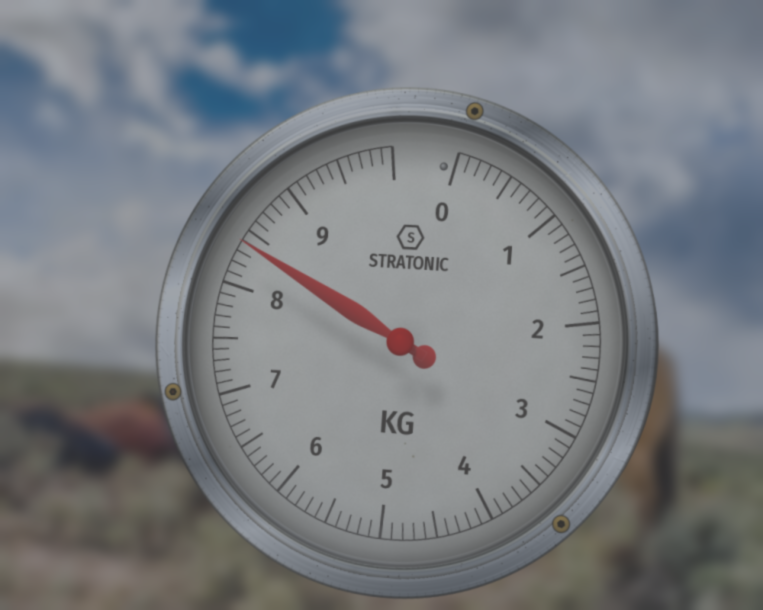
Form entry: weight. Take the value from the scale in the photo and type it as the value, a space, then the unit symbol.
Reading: 8.4 kg
